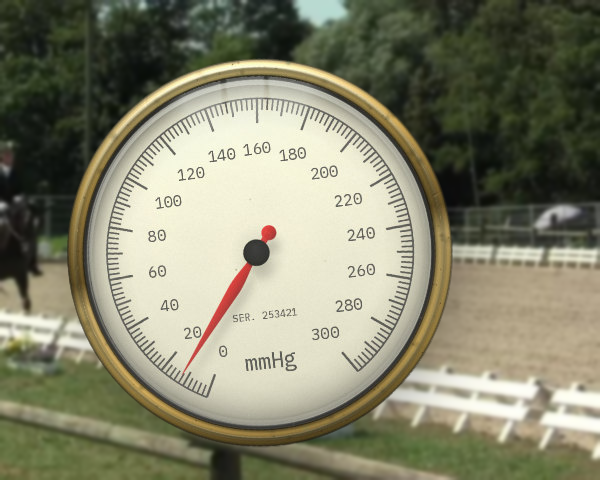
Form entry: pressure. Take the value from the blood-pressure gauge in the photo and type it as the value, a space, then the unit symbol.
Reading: 12 mmHg
